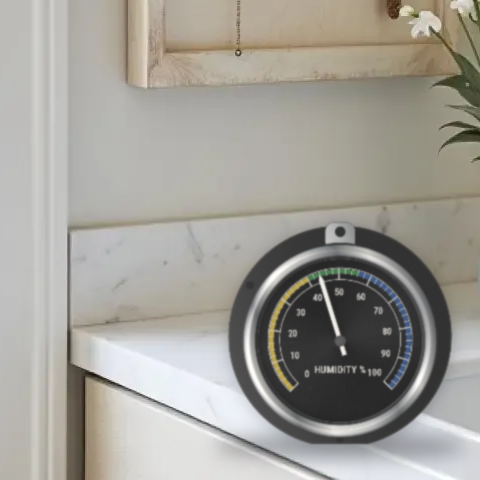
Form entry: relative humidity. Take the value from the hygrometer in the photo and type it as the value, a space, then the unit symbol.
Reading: 44 %
